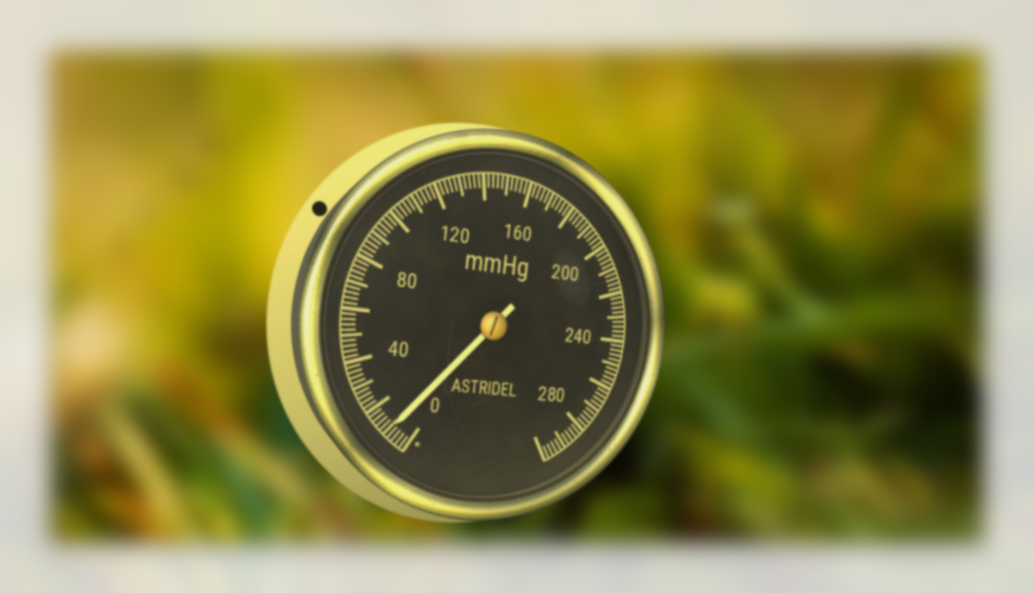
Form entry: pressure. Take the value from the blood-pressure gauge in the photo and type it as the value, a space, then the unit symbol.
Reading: 10 mmHg
